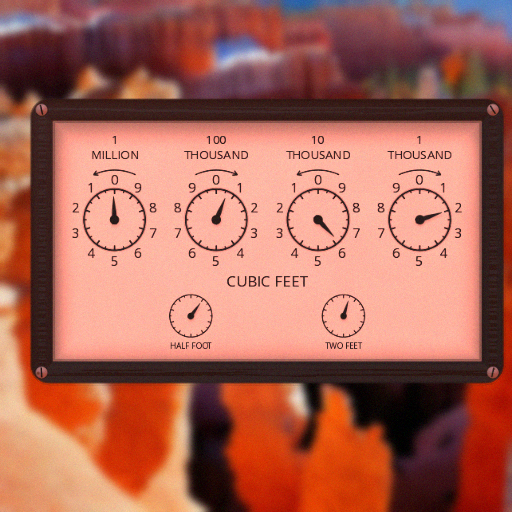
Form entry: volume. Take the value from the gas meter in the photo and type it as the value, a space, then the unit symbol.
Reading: 6200 ft³
